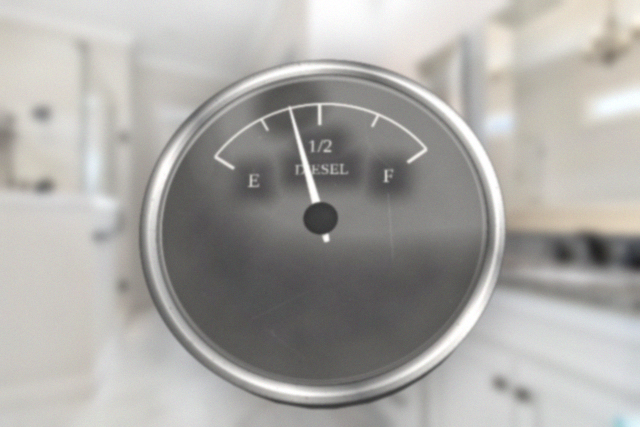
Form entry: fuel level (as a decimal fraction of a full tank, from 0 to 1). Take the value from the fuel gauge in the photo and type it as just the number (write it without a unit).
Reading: 0.375
